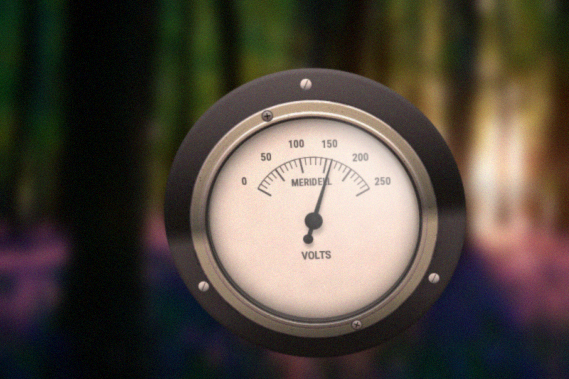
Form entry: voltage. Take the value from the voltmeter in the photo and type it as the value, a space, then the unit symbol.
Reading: 160 V
